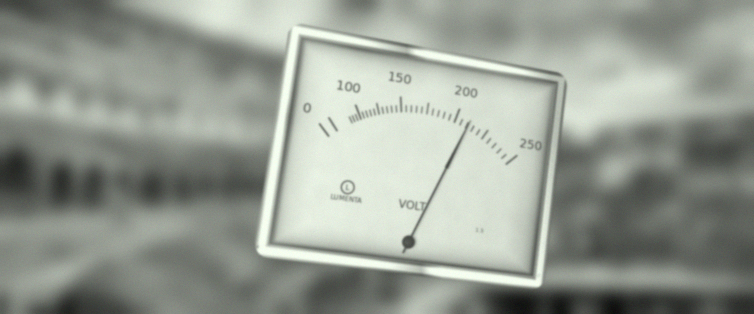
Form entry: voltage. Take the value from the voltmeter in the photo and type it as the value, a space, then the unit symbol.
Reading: 210 V
